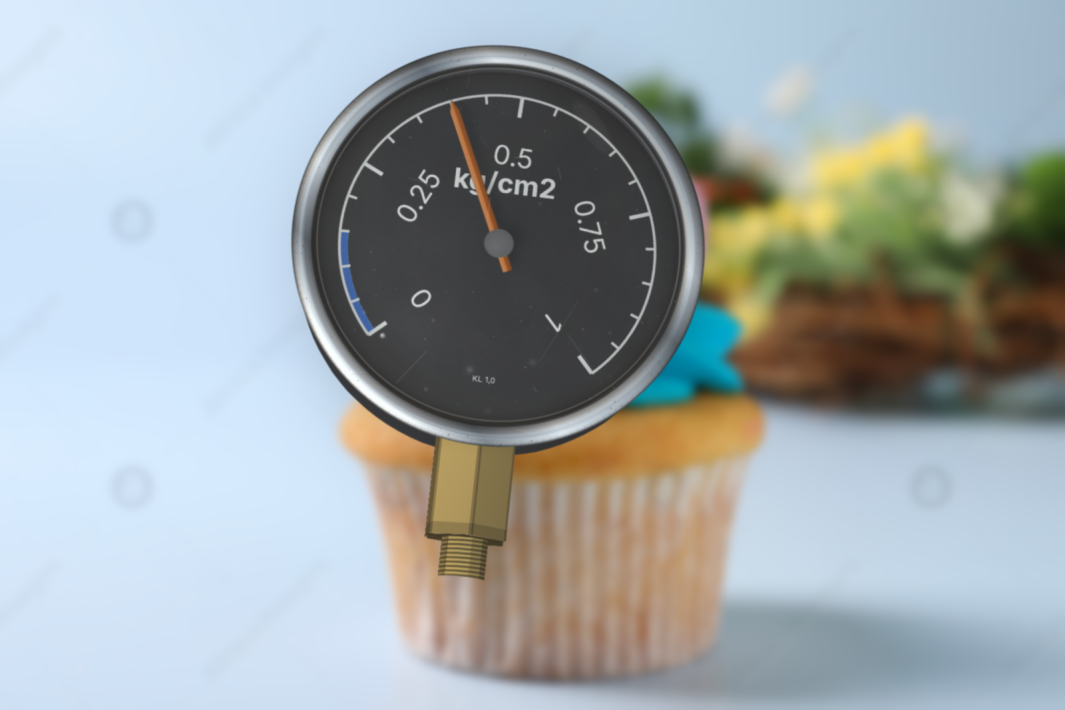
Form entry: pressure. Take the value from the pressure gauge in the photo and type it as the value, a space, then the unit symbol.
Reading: 0.4 kg/cm²
